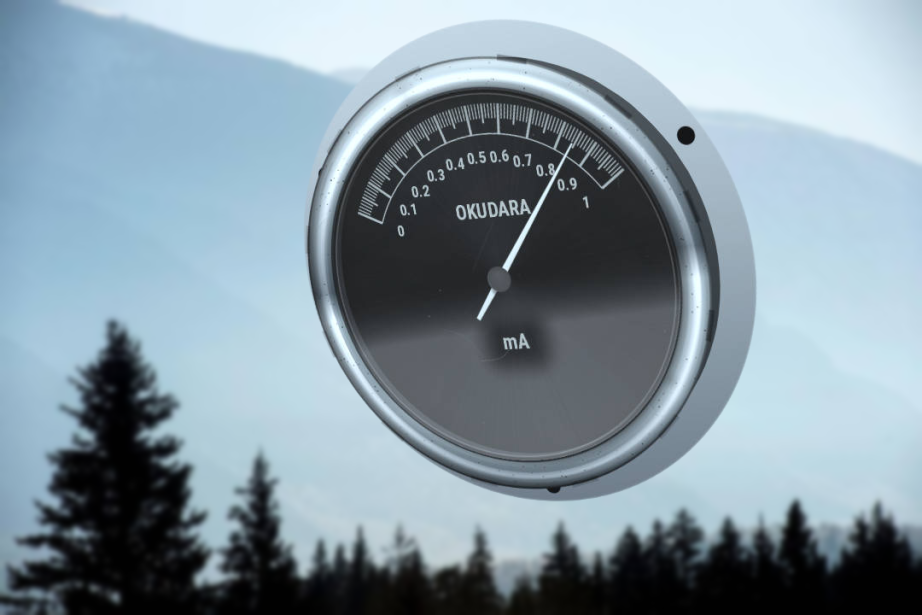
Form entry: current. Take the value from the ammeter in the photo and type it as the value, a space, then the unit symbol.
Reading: 0.85 mA
